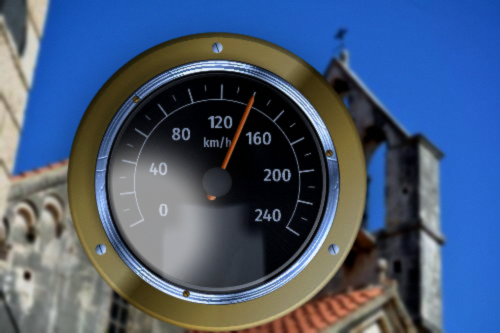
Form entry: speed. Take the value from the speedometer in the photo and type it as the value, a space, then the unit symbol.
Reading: 140 km/h
